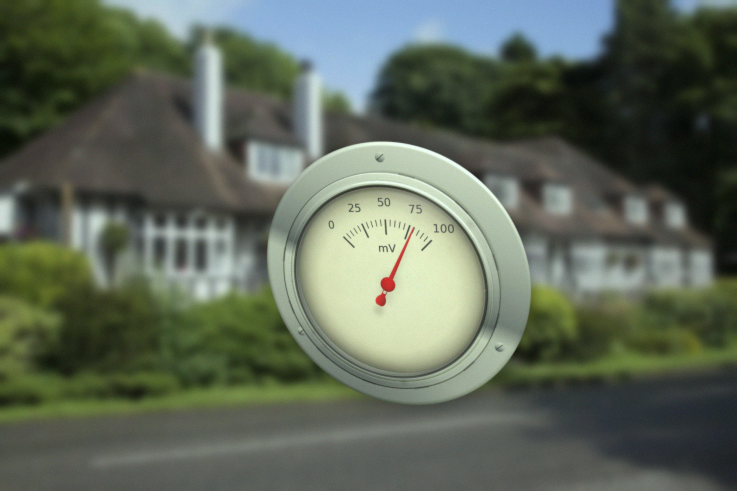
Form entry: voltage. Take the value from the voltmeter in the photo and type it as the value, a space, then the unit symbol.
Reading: 80 mV
